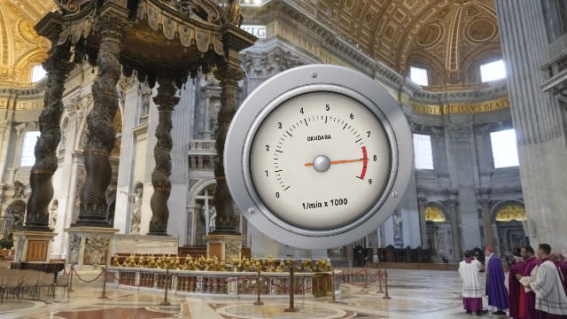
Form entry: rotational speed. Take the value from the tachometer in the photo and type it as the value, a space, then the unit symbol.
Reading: 8000 rpm
